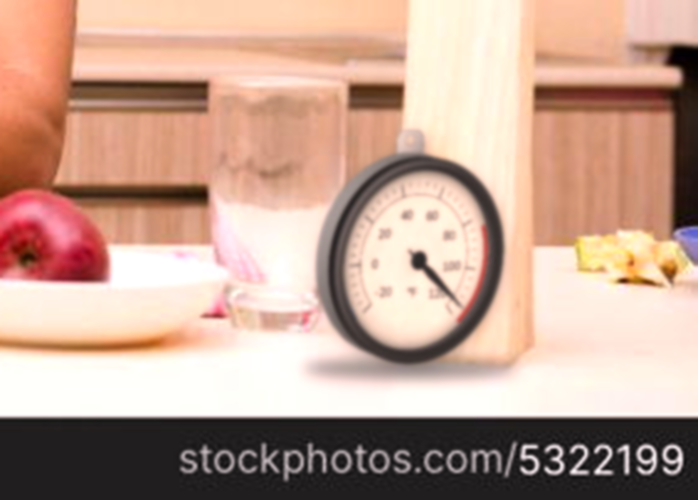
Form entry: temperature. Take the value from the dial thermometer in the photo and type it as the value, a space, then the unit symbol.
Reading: 116 °F
